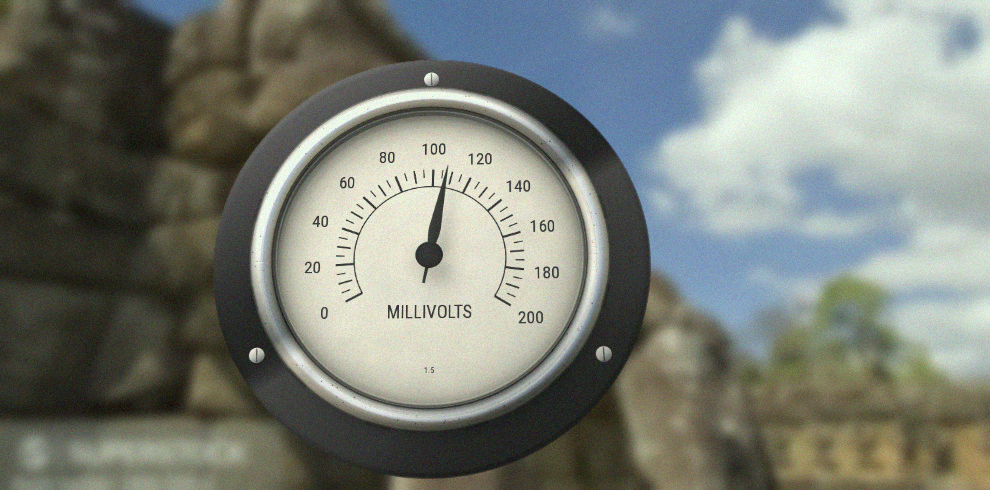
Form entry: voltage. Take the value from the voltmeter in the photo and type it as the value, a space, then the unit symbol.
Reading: 107.5 mV
